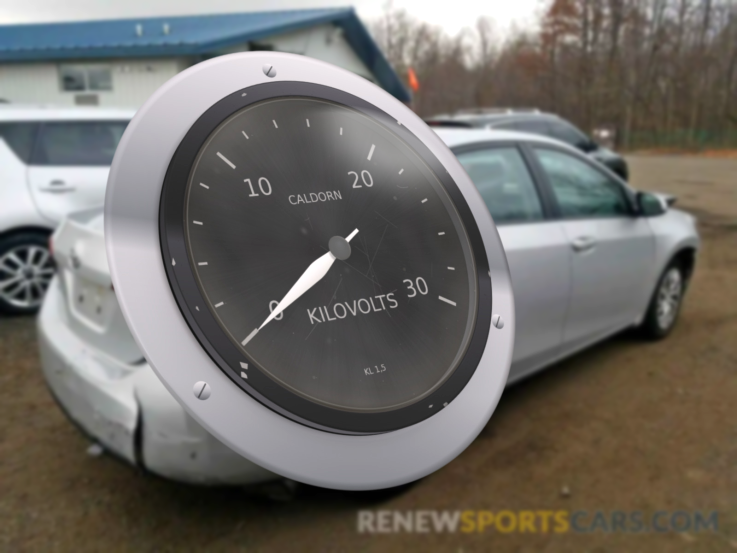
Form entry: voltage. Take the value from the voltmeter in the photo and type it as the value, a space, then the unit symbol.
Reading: 0 kV
